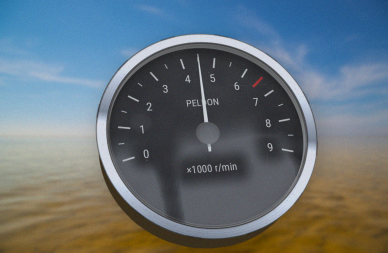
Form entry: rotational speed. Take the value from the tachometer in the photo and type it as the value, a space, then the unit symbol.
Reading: 4500 rpm
